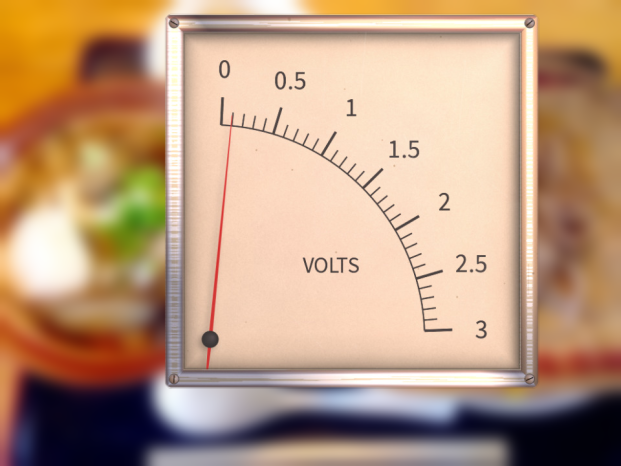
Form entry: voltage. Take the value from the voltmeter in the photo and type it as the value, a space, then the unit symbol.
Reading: 0.1 V
